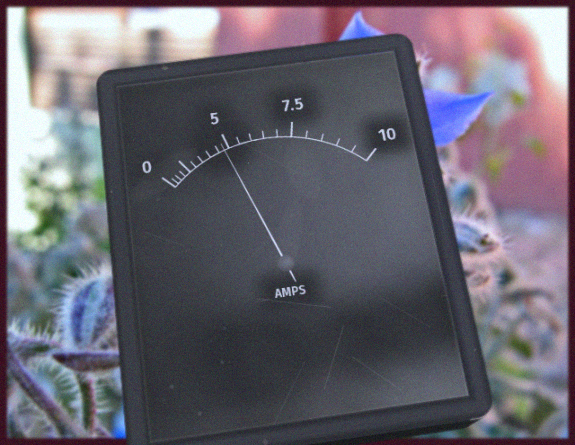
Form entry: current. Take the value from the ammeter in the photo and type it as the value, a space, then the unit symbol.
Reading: 4.75 A
